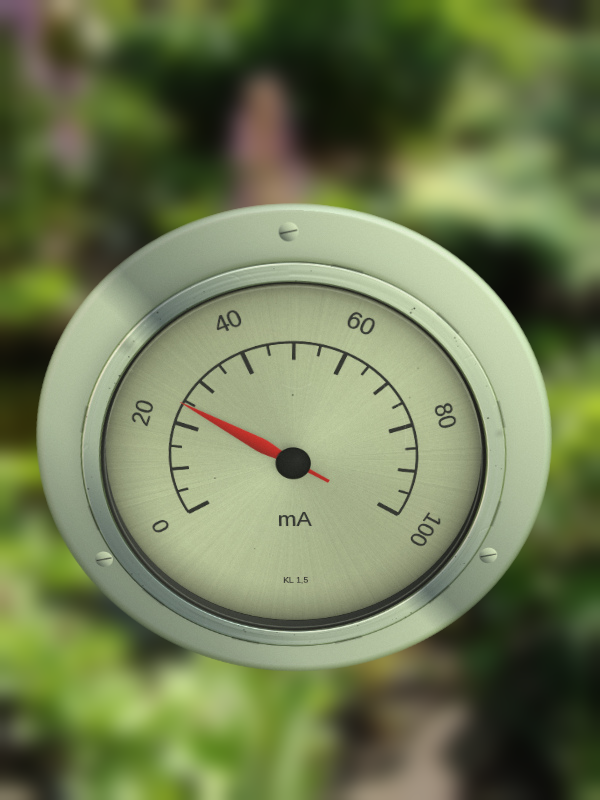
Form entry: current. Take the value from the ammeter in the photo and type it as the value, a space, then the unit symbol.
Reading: 25 mA
